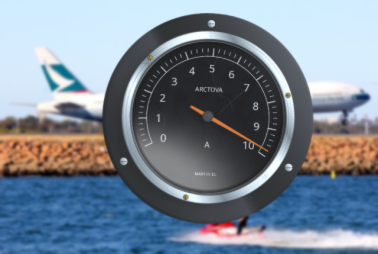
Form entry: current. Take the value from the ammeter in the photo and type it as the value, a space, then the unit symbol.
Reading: 9.8 A
